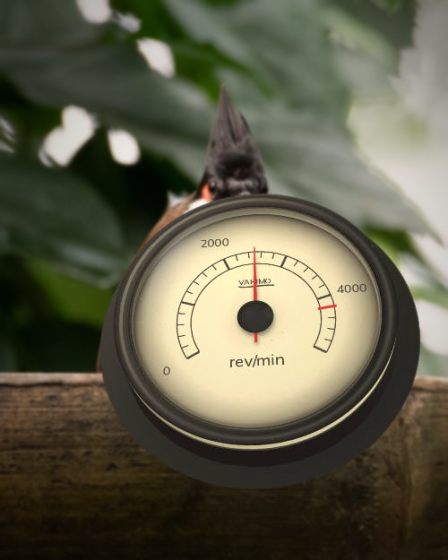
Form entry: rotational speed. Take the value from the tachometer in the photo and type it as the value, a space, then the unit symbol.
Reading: 2500 rpm
